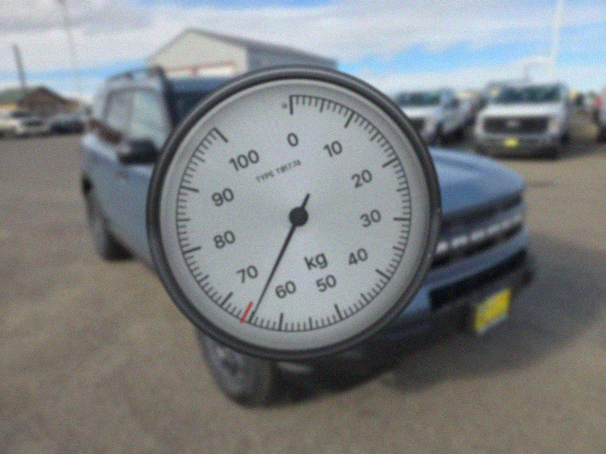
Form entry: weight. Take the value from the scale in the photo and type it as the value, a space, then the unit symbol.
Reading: 65 kg
